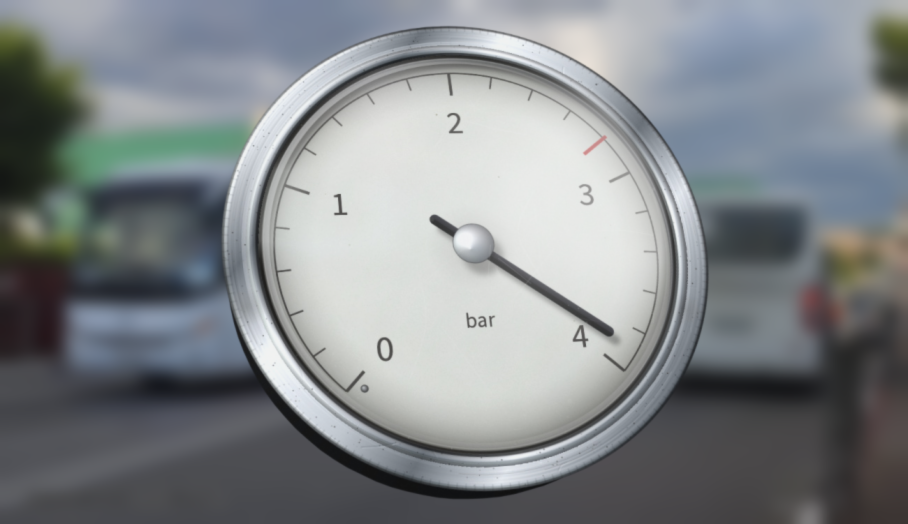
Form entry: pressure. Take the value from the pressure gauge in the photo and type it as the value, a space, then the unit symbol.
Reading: 3.9 bar
